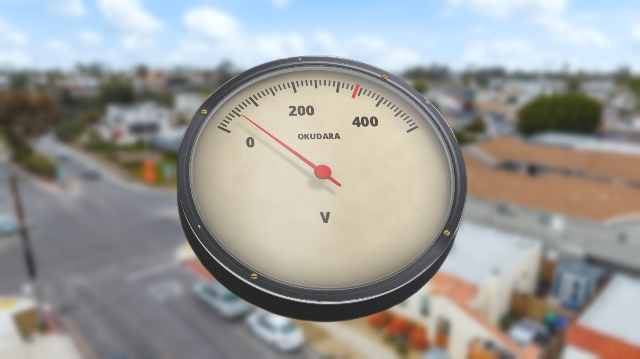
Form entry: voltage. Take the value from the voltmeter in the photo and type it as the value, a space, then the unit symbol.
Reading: 50 V
